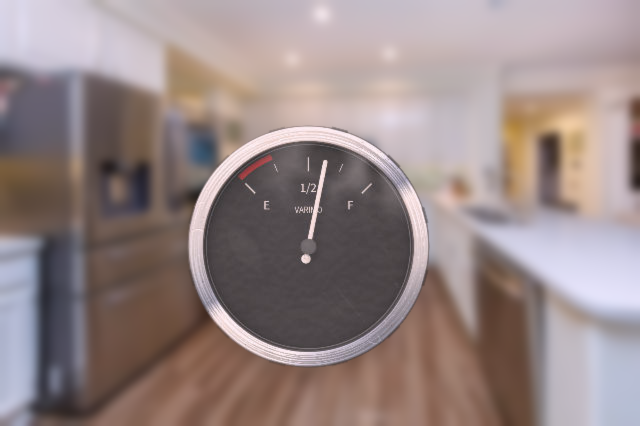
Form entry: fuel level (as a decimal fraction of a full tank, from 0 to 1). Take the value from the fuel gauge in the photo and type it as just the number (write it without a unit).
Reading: 0.625
